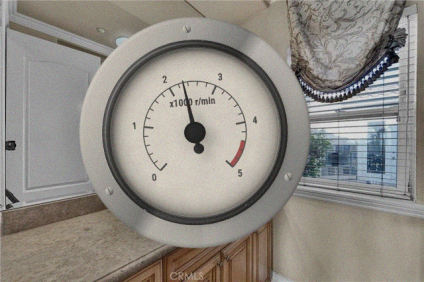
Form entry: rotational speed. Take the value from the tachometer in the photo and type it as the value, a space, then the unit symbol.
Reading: 2300 rpm
